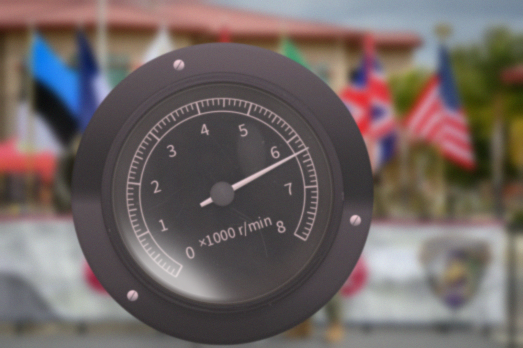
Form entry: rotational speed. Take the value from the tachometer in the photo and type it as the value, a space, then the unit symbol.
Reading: 6300 rpm
